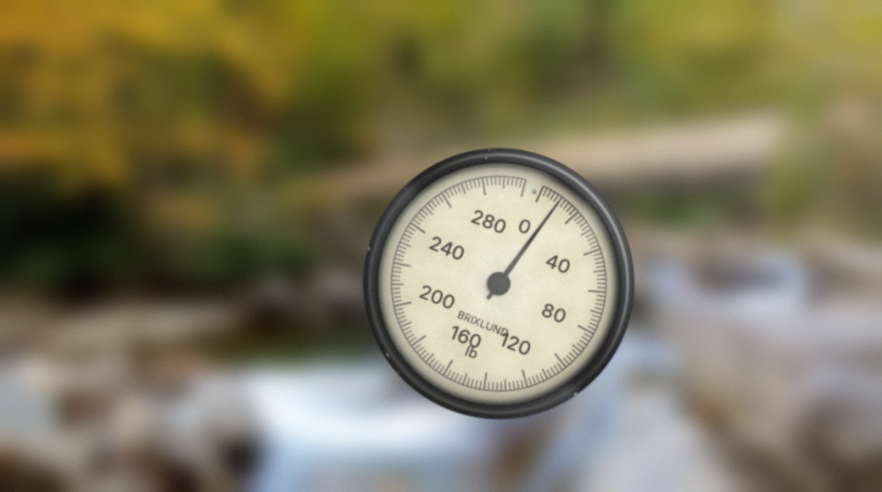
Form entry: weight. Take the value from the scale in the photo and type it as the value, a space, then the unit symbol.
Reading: 10 lb
